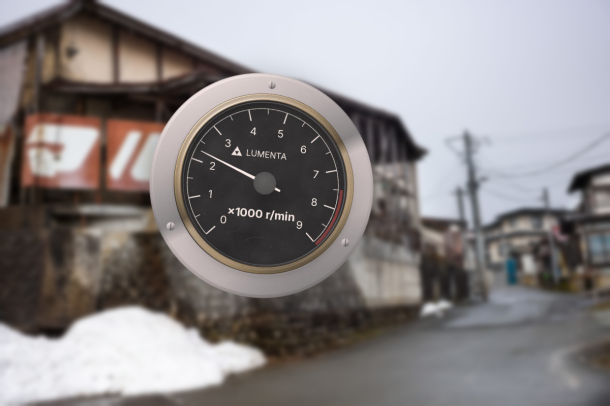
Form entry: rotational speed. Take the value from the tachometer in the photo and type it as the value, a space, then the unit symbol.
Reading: 2250 rpm
